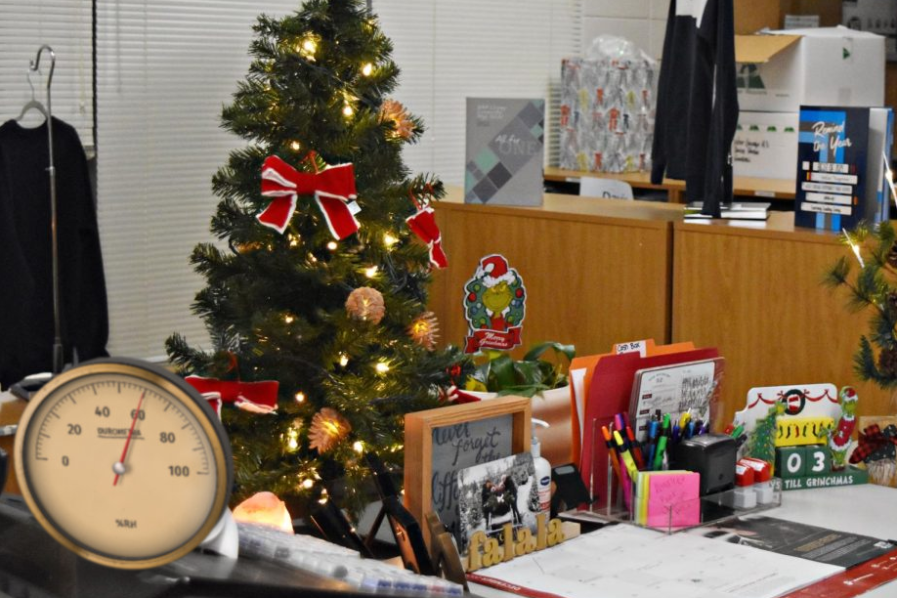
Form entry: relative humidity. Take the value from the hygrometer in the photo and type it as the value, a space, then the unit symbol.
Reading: 60 %
